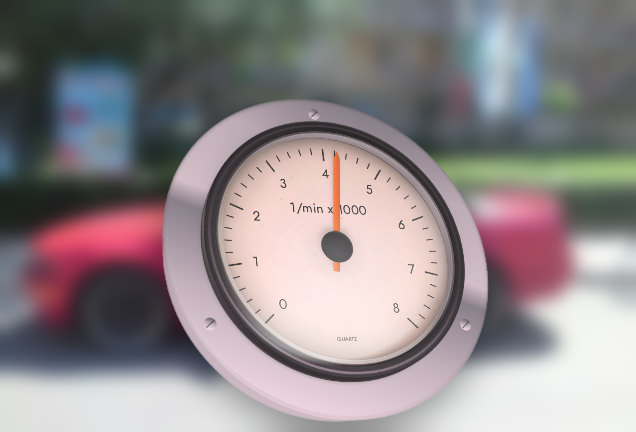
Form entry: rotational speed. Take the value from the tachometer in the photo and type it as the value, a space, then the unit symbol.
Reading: 4200 rpm
